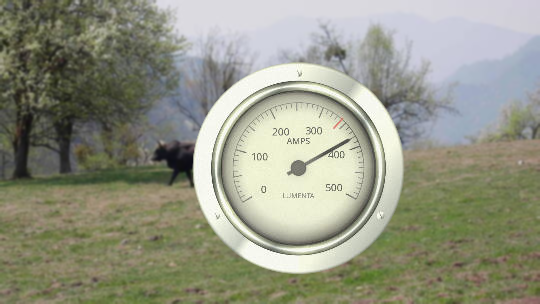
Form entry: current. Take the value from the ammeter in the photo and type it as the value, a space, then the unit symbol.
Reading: 380 A
